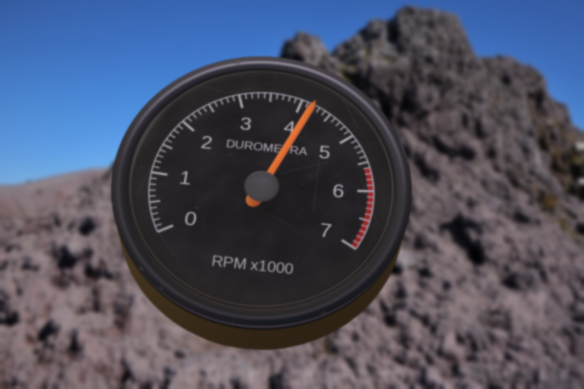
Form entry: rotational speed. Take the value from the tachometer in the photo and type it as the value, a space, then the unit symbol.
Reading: 4200 rpm
